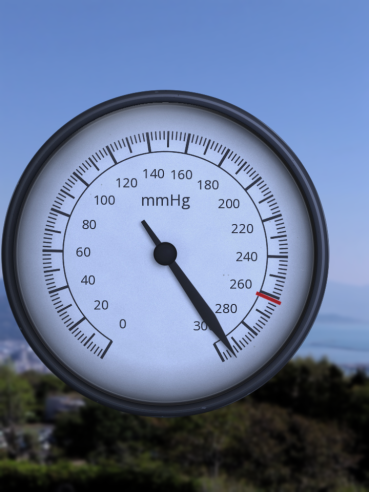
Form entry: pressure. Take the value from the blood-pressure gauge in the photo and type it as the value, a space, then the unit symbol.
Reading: 294 mmHg
